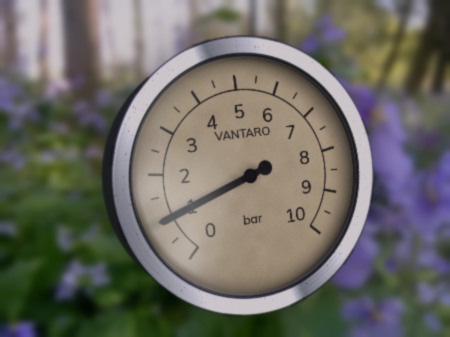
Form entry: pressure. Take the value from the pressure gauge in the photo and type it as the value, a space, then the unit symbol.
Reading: 1 bar
